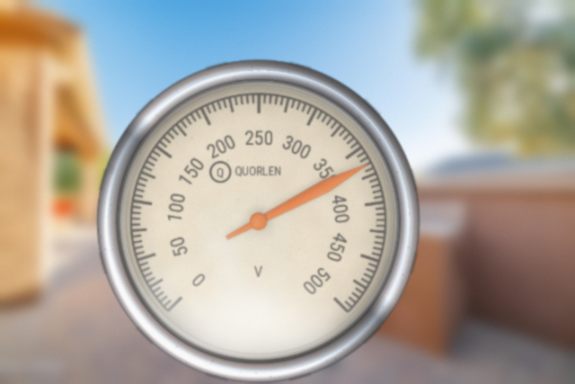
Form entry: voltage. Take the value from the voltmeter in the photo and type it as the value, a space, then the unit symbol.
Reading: 365 V
